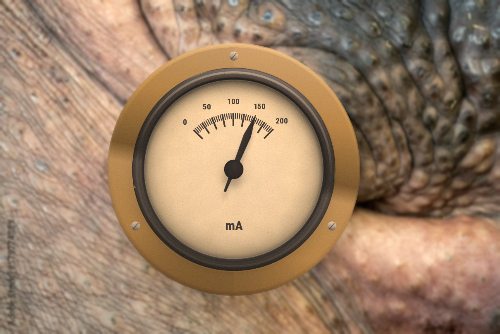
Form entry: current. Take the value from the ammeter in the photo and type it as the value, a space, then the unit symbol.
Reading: 150 mA
